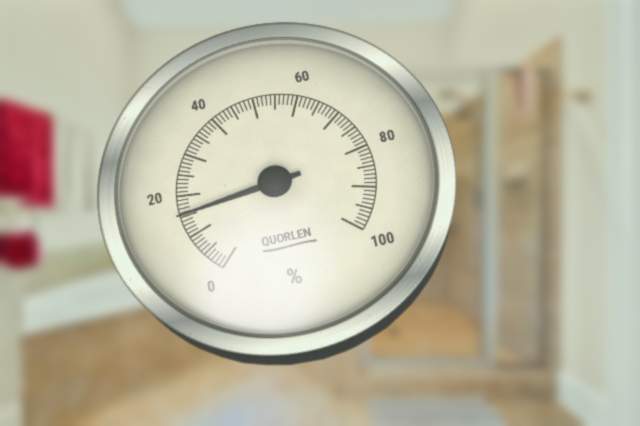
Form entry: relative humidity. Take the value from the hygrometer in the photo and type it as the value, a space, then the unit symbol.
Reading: 15 %
